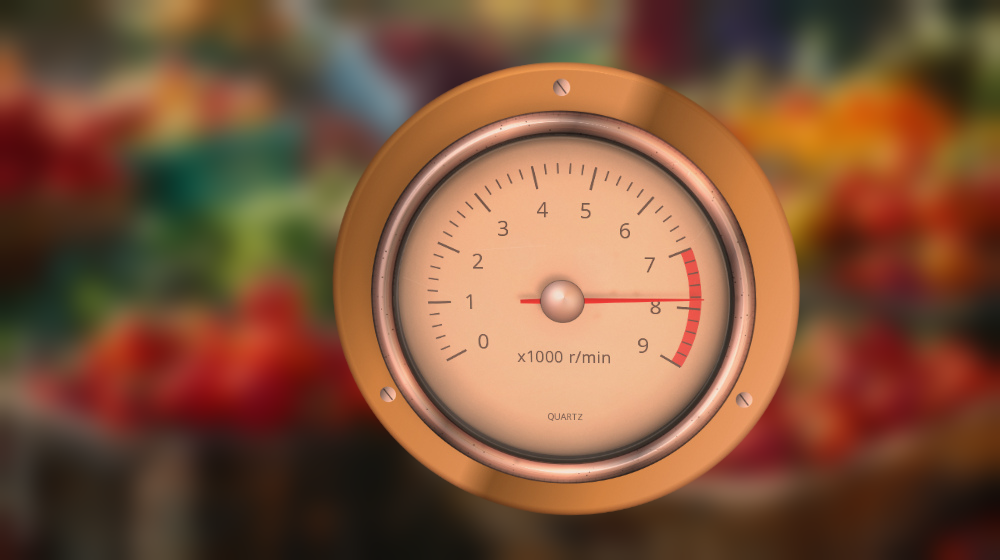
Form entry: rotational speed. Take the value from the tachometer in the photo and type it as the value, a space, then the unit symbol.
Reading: 7800 rpm
